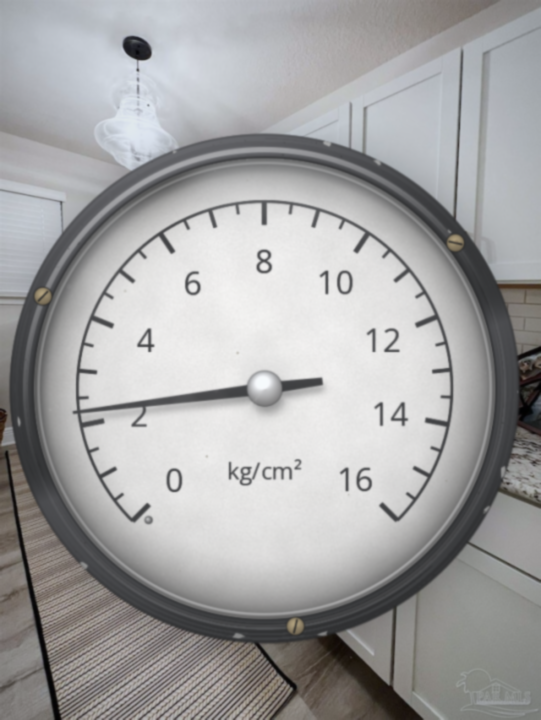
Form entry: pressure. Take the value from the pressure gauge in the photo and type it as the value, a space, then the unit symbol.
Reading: 2.25 kg/cm²
